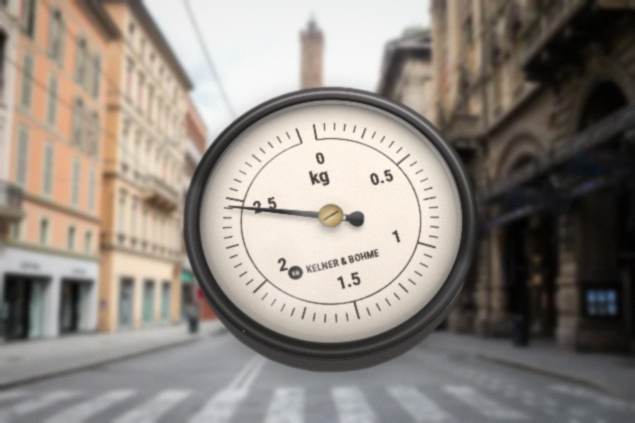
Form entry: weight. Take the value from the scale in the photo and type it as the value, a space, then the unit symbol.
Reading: 2.45 kg
